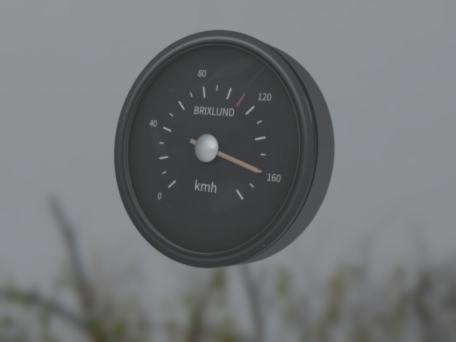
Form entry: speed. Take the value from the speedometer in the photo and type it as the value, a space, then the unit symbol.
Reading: 160 km/h
